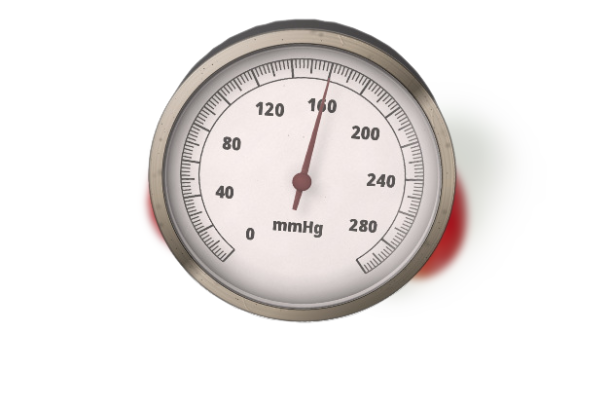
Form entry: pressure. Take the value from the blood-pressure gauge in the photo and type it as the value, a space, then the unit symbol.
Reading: 160 mmHg
